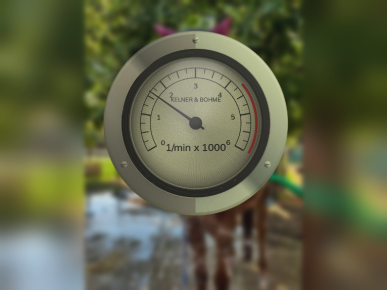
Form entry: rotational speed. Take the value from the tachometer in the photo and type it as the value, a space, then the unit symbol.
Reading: 1625 rpm
